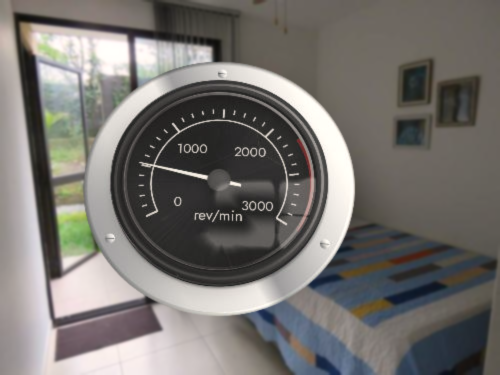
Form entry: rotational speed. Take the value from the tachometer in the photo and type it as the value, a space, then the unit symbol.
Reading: 500 rpm
